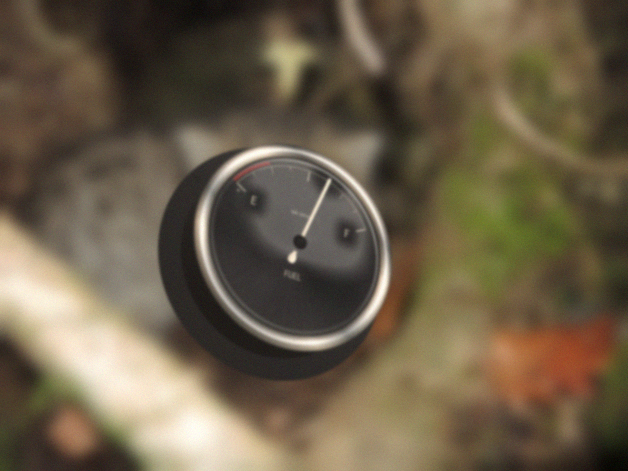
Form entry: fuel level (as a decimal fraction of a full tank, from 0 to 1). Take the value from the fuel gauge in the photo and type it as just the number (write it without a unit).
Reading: 0.625
